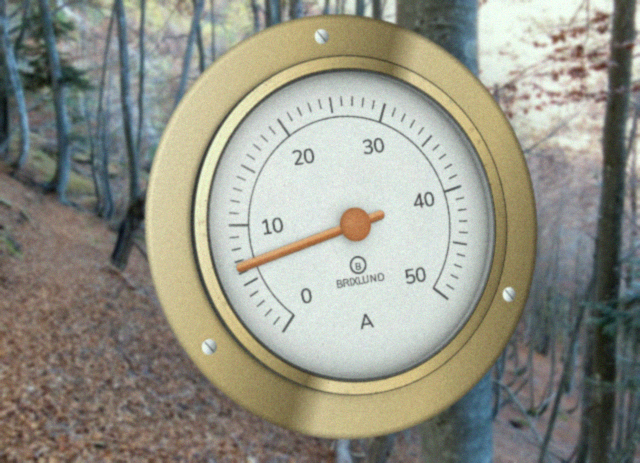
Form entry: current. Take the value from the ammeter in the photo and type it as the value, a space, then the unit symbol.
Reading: 6.5 A
